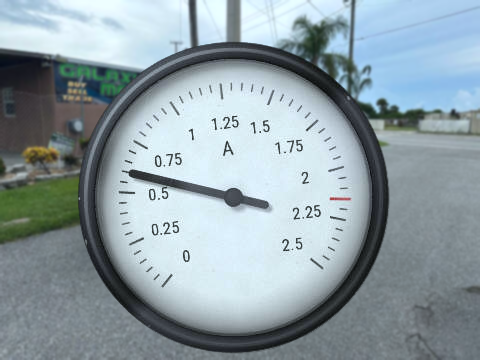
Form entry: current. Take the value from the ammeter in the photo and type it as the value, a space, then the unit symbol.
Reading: 0.6 A
